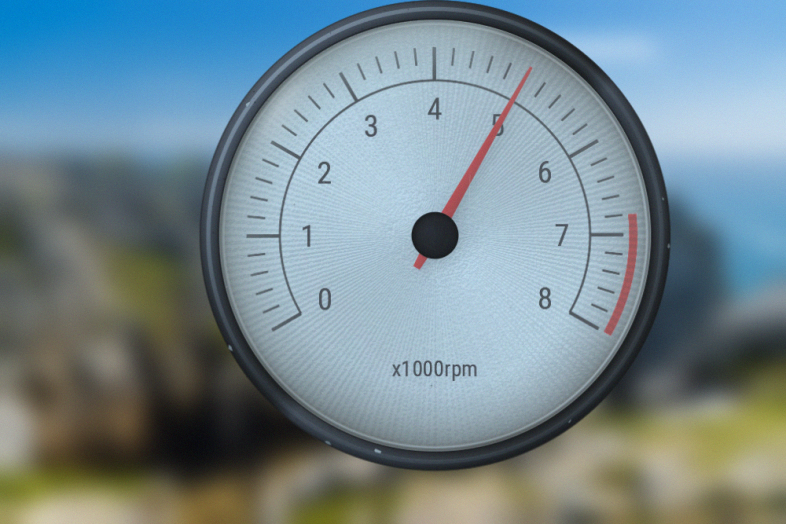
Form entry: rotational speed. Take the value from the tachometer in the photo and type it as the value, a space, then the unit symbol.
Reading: 5000 rpm
